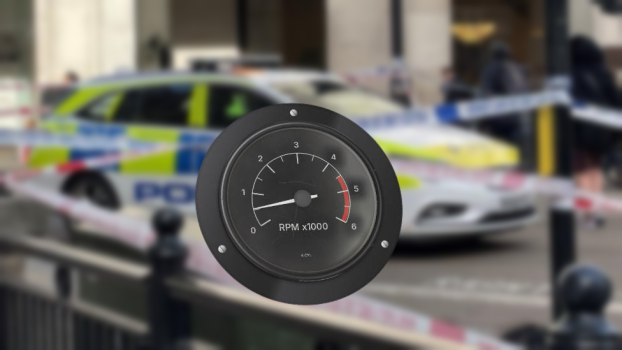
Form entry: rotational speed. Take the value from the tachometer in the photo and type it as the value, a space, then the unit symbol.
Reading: 500 rpm
